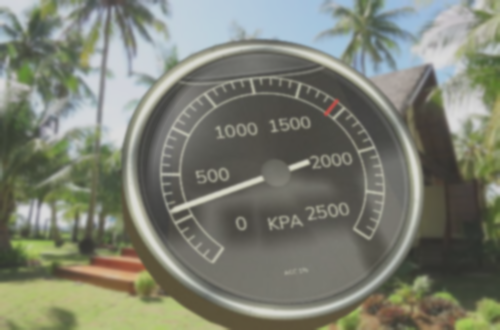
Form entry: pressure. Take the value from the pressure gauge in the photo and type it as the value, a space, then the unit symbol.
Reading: 300 kPa
